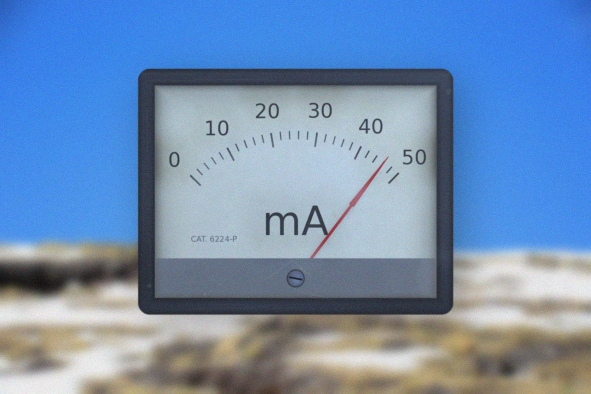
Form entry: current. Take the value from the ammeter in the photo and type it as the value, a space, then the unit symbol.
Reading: 46 mA
